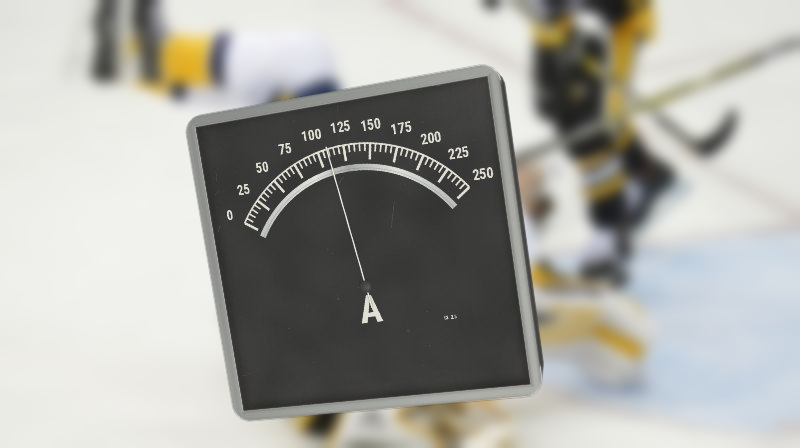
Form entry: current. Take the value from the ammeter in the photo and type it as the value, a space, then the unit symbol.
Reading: 110 A
